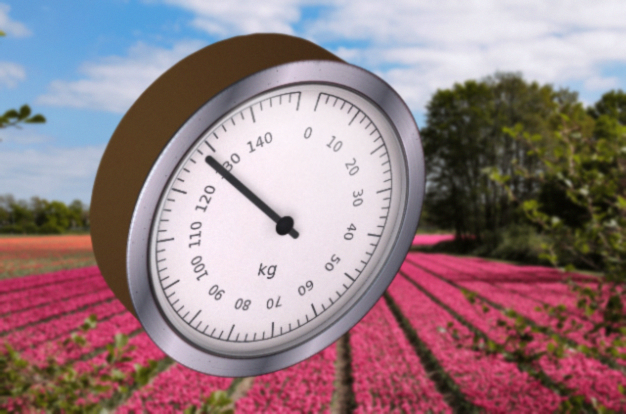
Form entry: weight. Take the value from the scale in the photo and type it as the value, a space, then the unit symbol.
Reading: 128 kg
